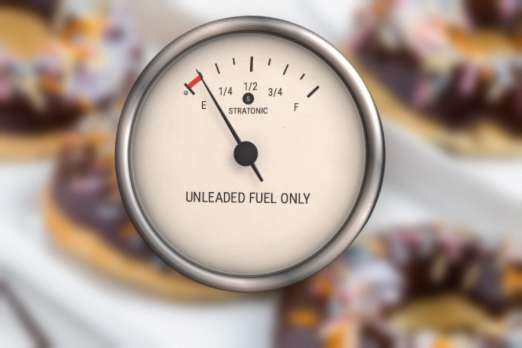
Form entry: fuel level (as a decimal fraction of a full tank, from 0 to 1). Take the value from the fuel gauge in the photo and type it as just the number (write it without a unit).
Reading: 0.125
